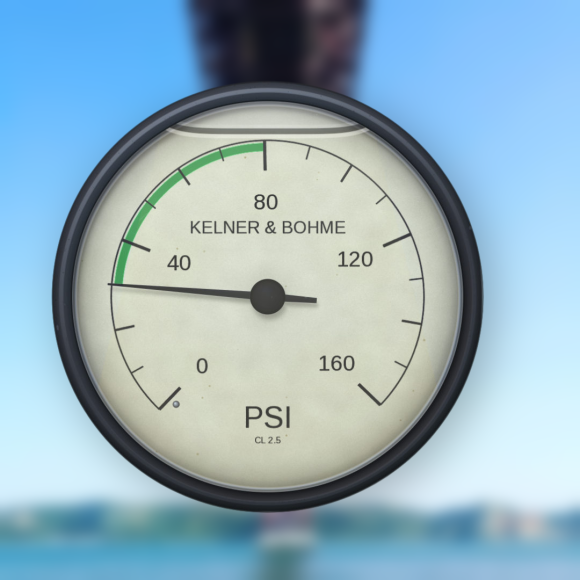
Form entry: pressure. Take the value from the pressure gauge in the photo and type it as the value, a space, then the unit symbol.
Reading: 30 psi
